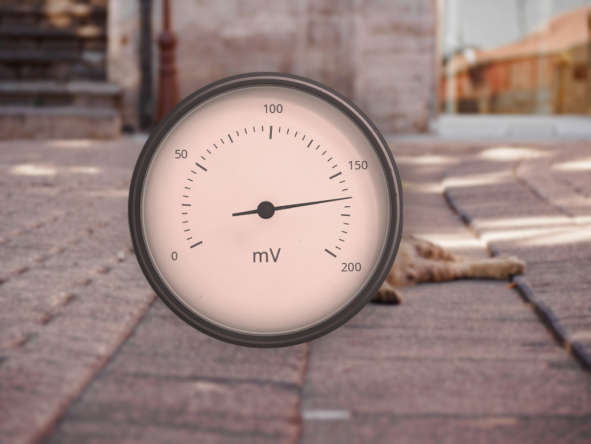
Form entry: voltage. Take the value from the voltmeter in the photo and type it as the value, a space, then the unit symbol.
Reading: 165 mV
